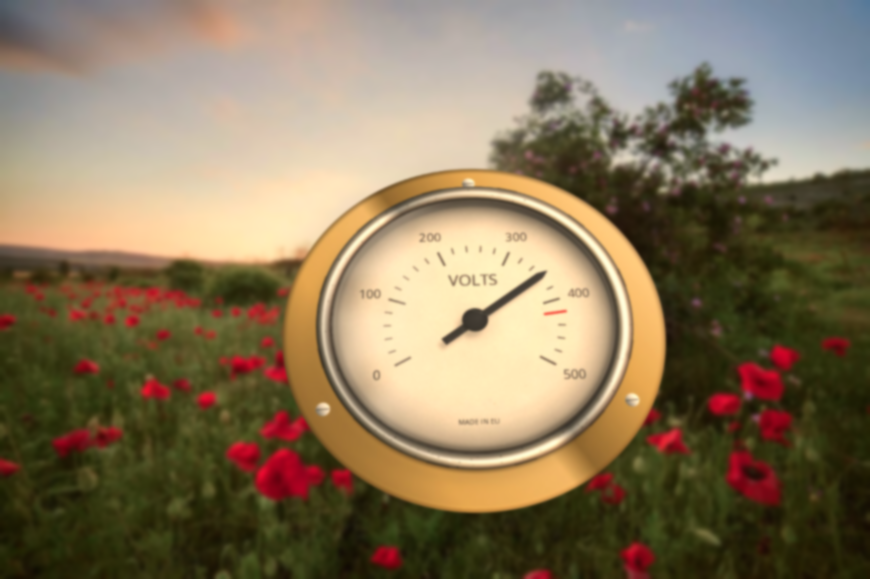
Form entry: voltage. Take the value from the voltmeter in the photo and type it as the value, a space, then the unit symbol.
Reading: 360 V
